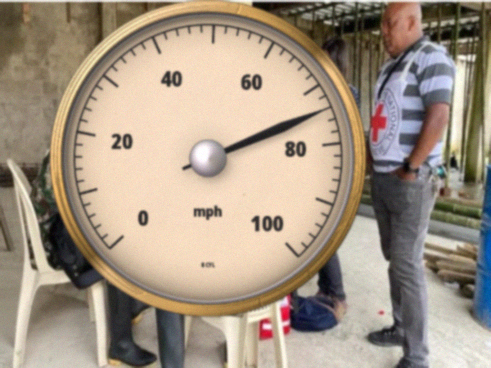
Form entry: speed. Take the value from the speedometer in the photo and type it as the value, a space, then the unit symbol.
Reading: 74 mph
